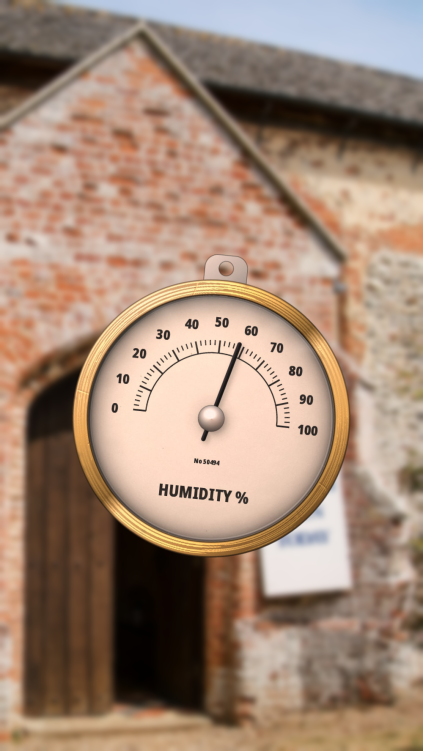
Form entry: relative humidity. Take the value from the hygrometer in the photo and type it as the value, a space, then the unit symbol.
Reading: 58 %
